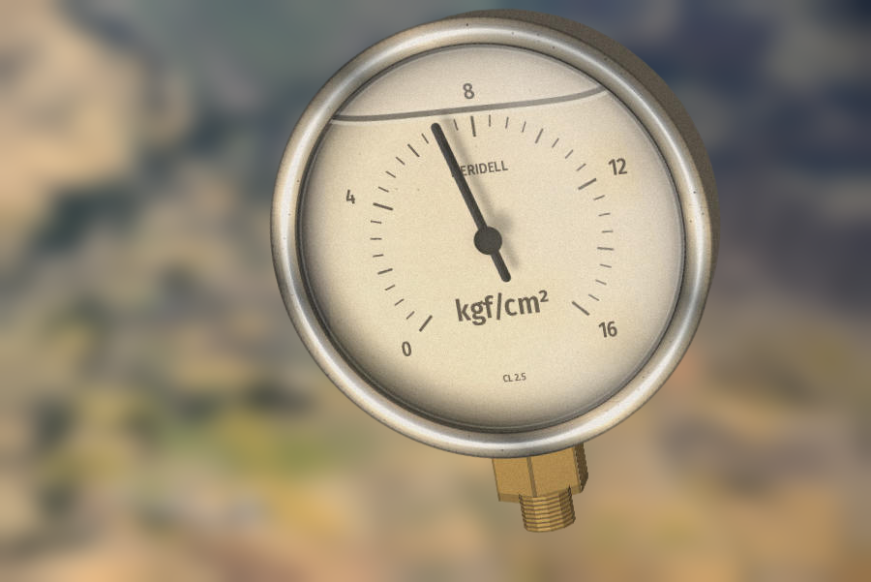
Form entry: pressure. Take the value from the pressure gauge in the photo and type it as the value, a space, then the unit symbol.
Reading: 7 kg/cm²
